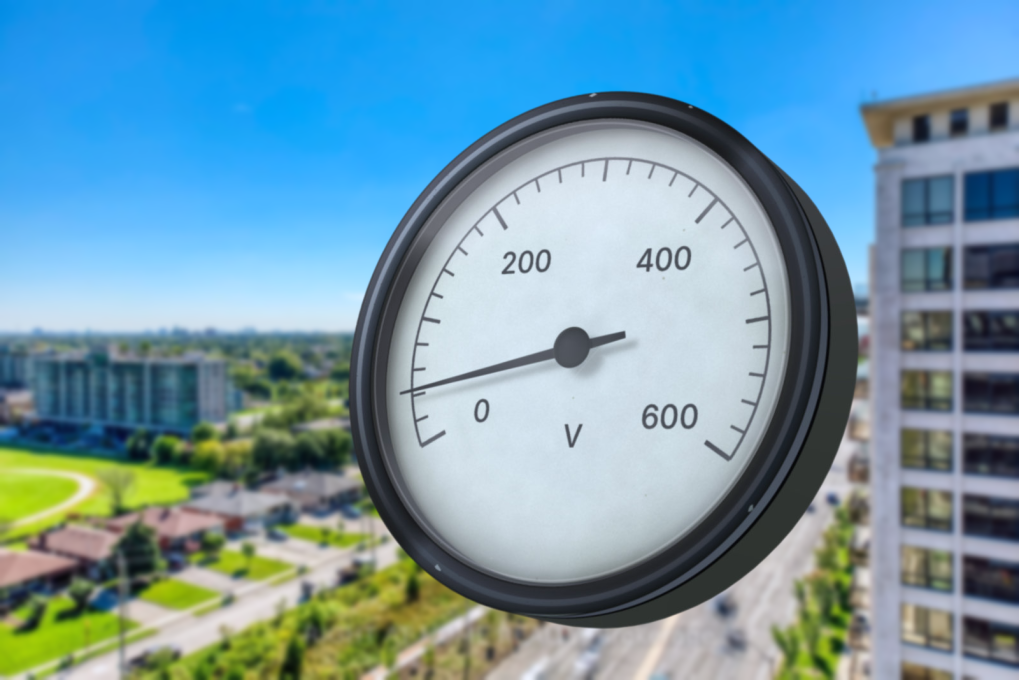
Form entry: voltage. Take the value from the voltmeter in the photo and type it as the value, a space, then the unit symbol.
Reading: 40 V
